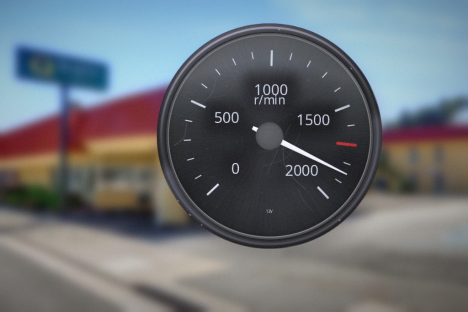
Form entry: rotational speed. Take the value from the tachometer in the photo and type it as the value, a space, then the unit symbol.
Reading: 1850 rpm
